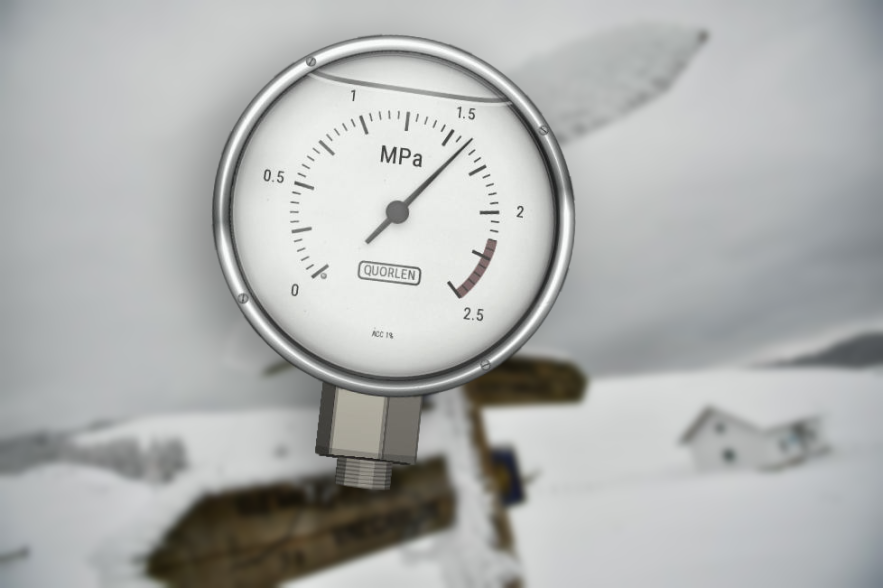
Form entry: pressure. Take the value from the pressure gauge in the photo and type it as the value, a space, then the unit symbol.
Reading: 1.6 MPa
